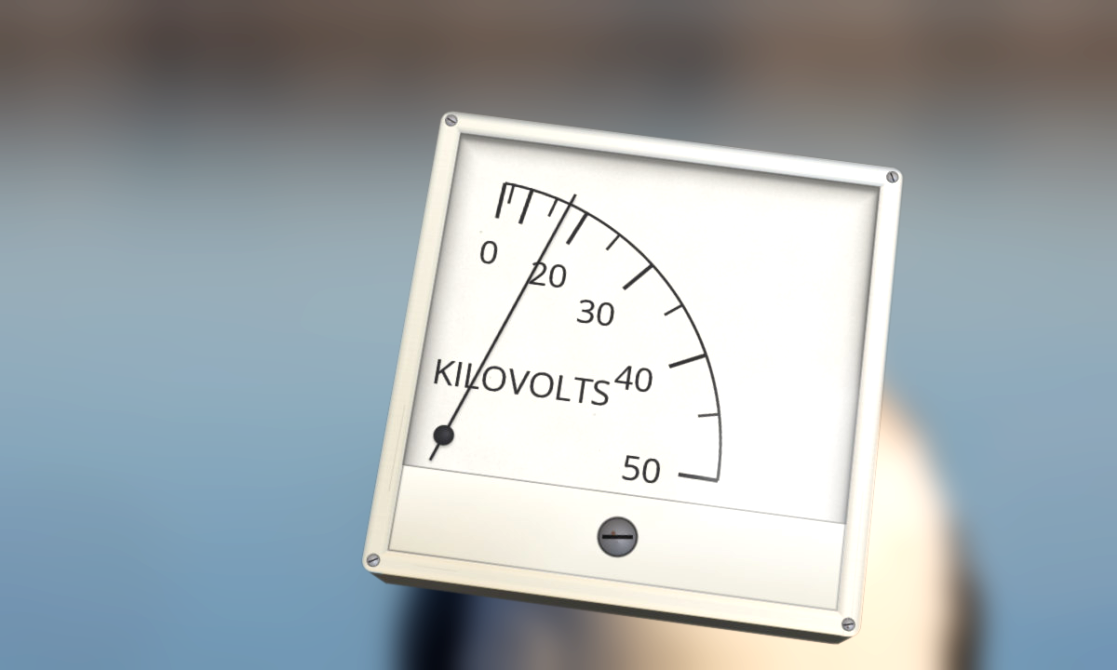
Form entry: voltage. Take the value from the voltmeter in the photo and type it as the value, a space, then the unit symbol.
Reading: 17.5 kV
